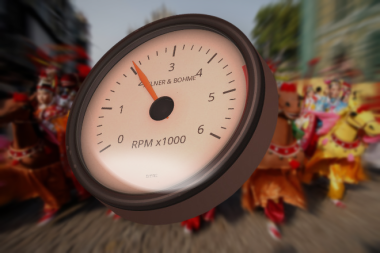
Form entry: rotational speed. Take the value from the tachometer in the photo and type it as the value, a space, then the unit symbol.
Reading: 2100 rpm
